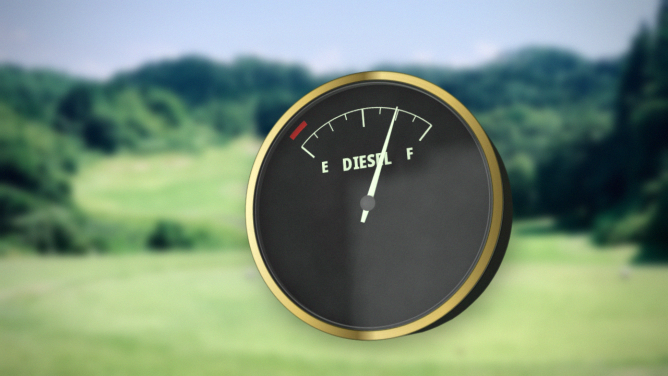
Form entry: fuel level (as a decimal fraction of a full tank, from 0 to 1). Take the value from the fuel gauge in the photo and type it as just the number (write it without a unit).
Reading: 0.75
